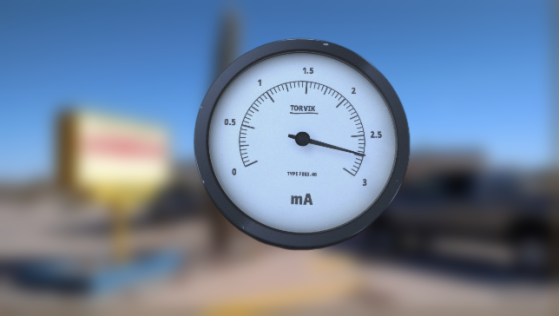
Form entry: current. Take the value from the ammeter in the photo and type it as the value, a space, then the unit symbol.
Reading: 2.75 mA
